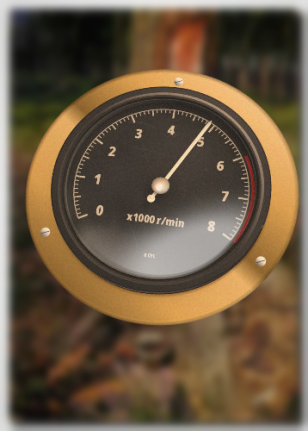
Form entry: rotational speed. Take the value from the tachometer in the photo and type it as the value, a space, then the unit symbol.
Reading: 4900 rpm
